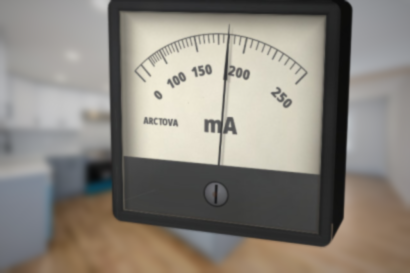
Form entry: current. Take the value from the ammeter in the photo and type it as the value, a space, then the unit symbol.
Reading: 185 mA
